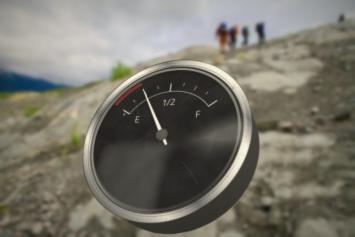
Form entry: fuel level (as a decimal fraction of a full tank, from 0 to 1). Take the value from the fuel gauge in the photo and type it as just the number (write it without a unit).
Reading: 0.25
